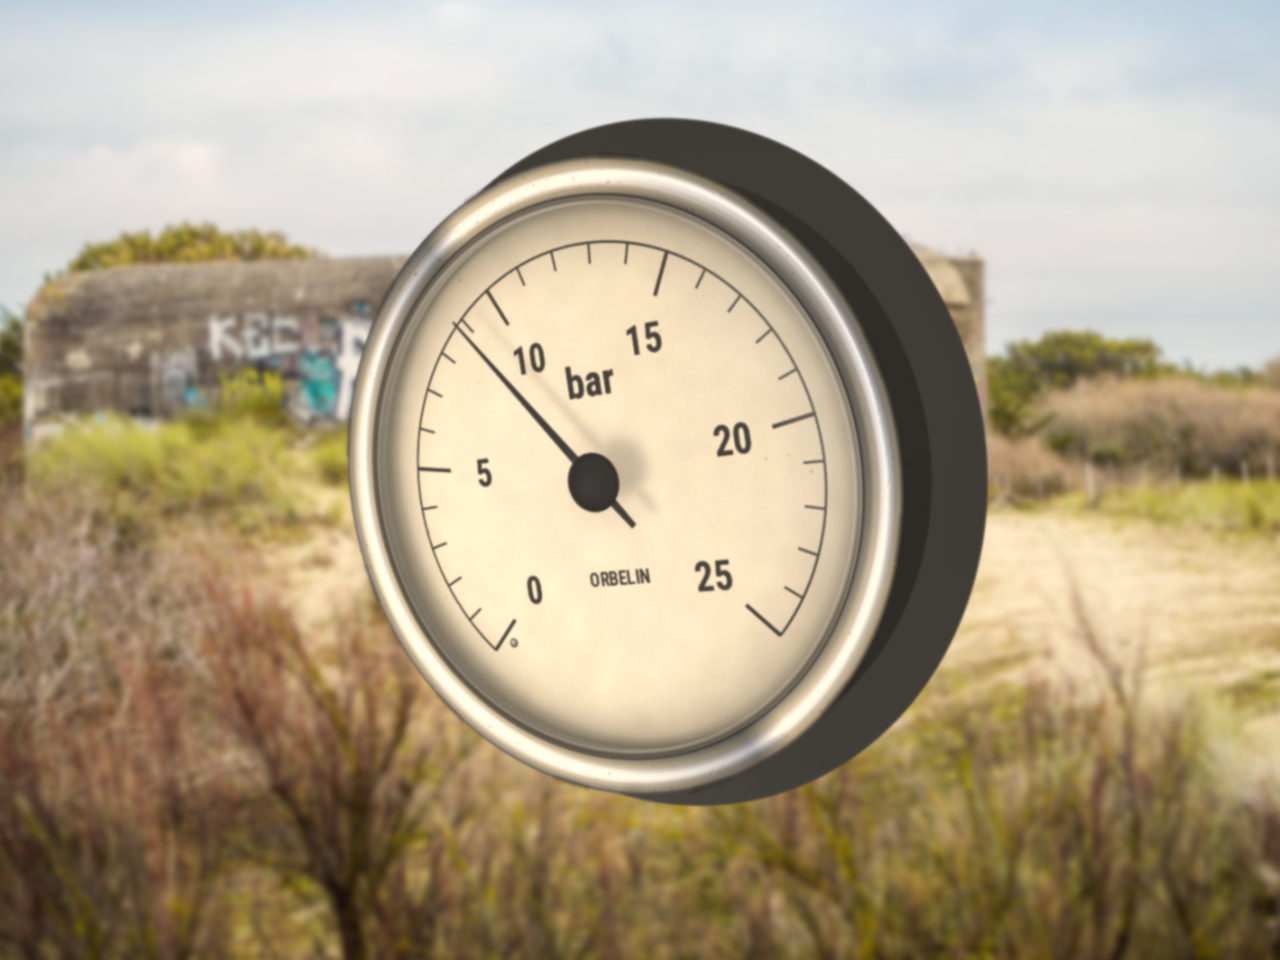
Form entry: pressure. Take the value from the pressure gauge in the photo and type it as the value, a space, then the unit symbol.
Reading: 9 bar
